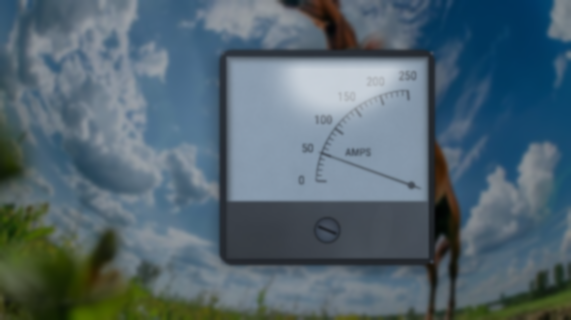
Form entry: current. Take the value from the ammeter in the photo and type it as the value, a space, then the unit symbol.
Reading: 50 A
